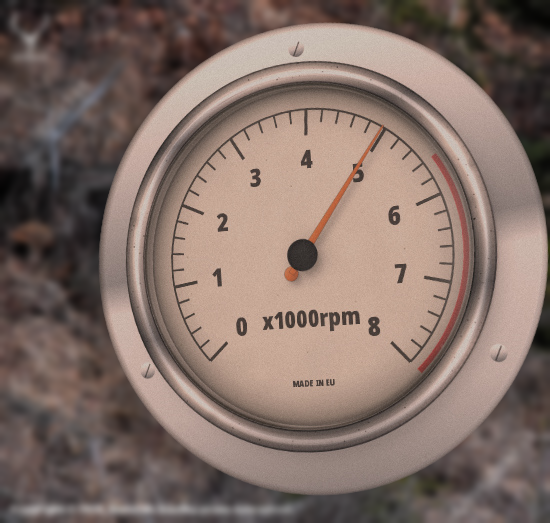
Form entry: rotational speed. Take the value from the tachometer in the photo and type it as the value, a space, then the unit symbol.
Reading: 5000 rpm
